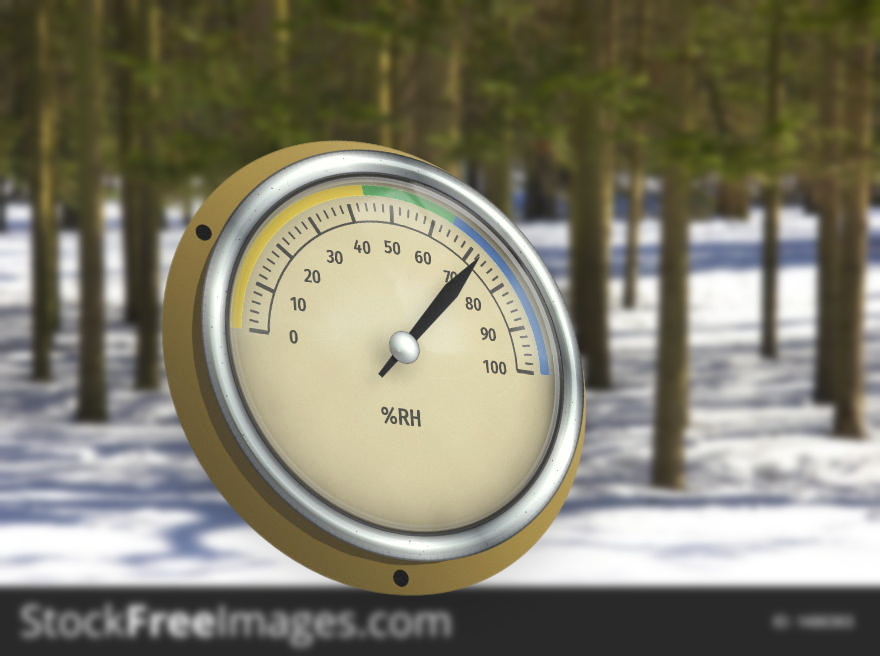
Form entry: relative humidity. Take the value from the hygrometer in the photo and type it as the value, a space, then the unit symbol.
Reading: 72 %
